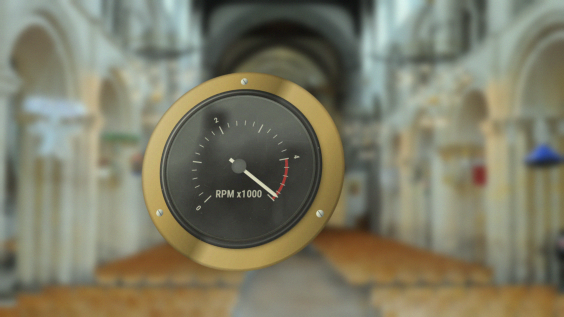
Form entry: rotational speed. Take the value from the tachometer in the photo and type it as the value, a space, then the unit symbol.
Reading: 4900 rpm
